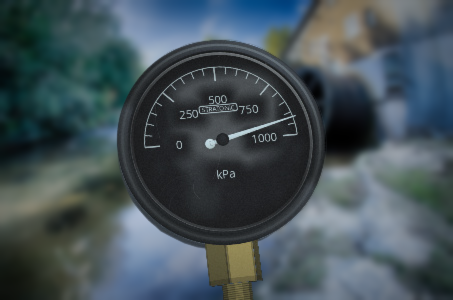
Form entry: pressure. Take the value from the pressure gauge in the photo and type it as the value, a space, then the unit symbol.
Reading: 925 kPa
